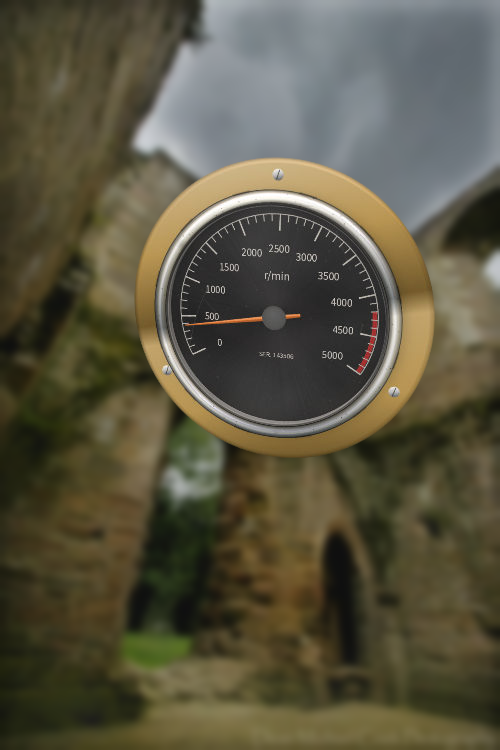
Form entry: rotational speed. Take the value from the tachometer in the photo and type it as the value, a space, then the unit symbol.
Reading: 400 rpm
